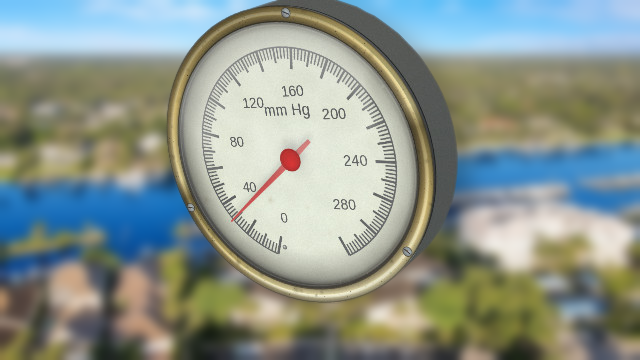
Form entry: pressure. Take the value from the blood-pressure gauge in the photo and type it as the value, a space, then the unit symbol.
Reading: 30 mmHg
